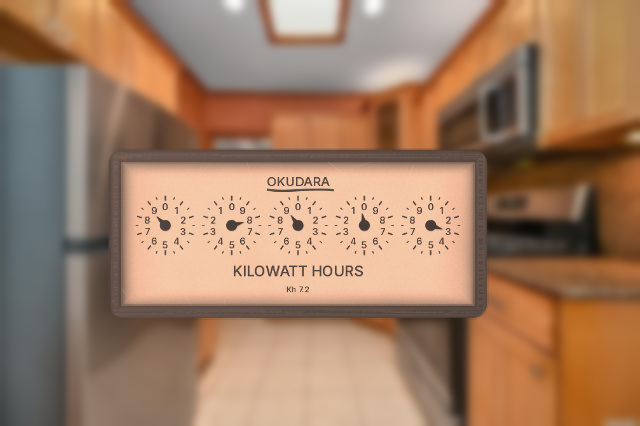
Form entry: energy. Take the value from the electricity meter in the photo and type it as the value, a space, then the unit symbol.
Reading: 87903 kWh
